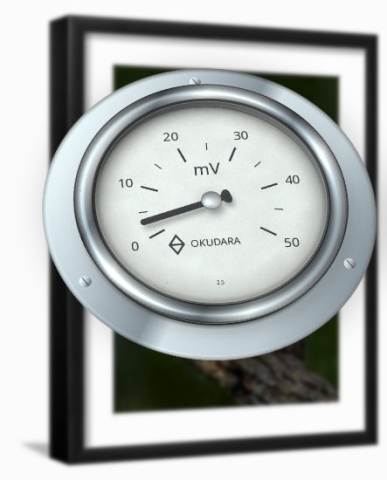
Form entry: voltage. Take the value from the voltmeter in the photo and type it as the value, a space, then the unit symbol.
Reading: 2.5 mV
